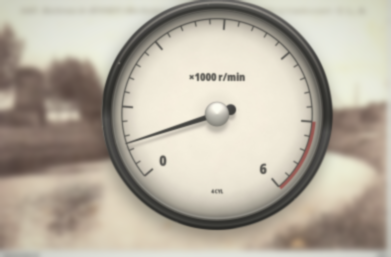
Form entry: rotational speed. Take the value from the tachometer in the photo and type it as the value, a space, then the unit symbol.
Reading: 500 rpm
